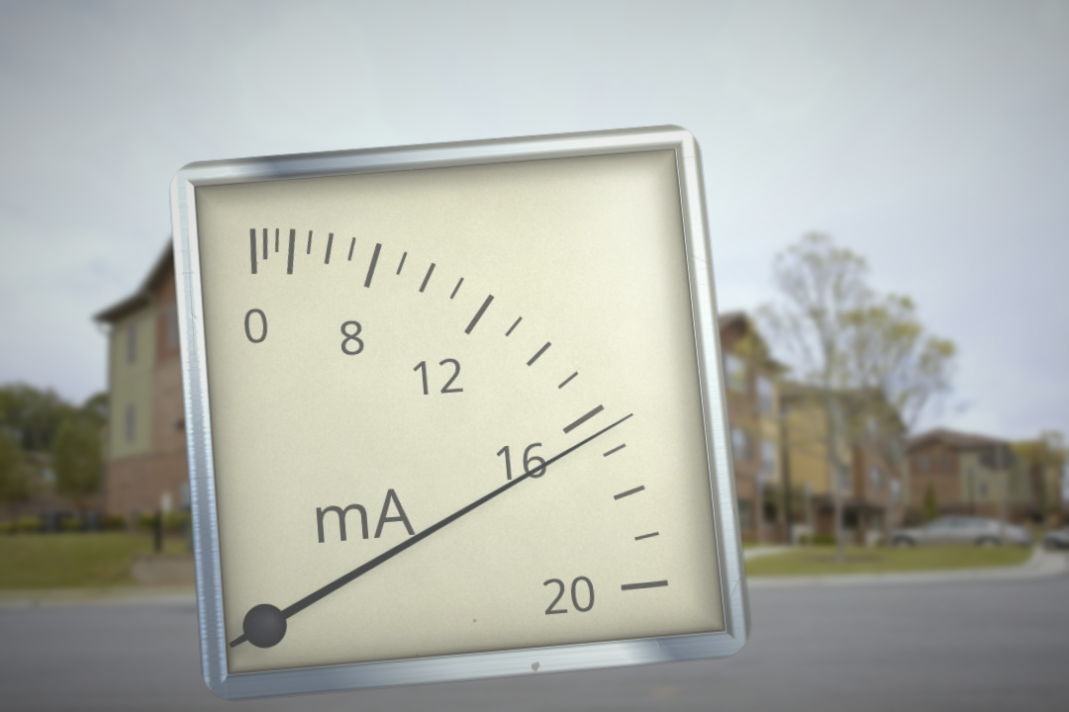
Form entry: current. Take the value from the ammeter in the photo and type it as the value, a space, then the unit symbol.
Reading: 16.5 mA
